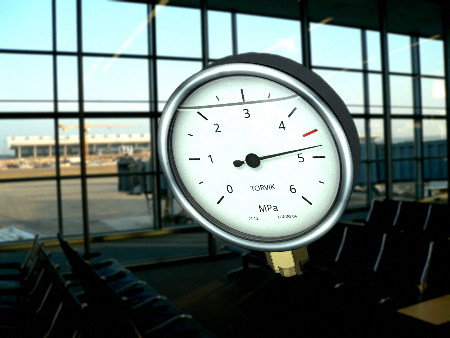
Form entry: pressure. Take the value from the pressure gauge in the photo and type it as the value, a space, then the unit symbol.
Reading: 4.75 MPa
